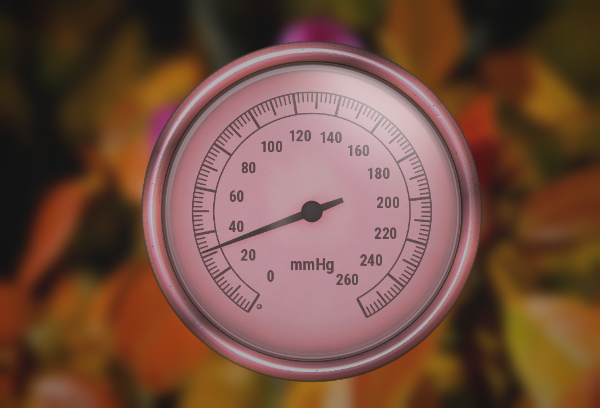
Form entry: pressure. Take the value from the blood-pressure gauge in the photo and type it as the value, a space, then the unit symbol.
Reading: 32 mmHg
